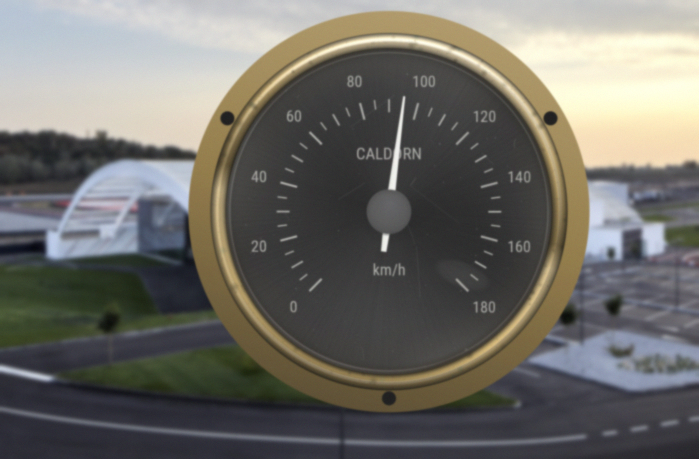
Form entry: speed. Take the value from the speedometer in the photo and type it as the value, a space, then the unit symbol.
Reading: 95 km/h
